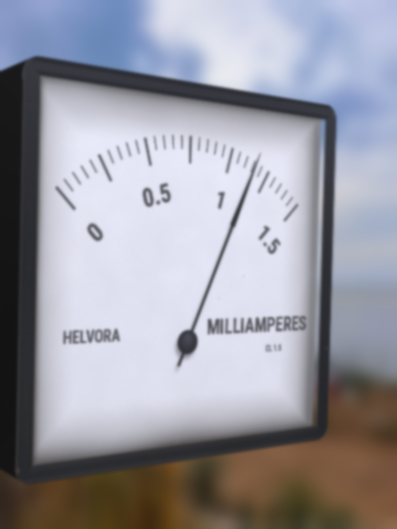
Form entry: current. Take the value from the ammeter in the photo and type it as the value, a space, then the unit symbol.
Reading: 1.15 mA
